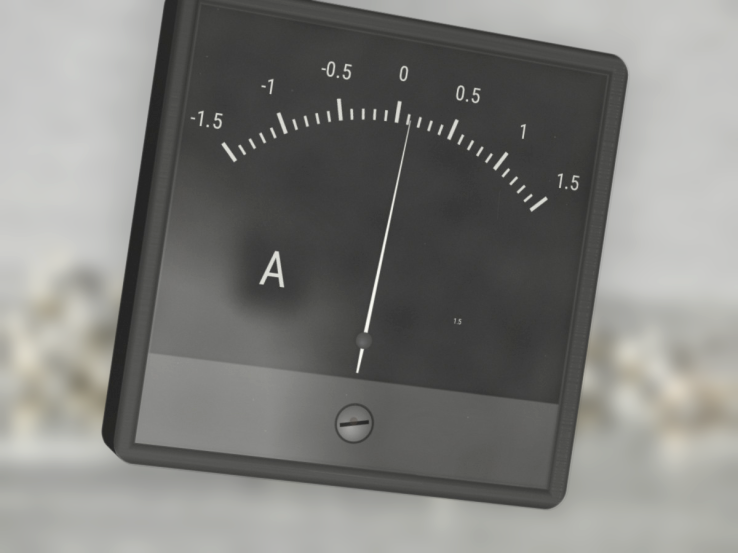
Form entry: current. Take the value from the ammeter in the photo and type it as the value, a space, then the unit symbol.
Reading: 0.1 A
